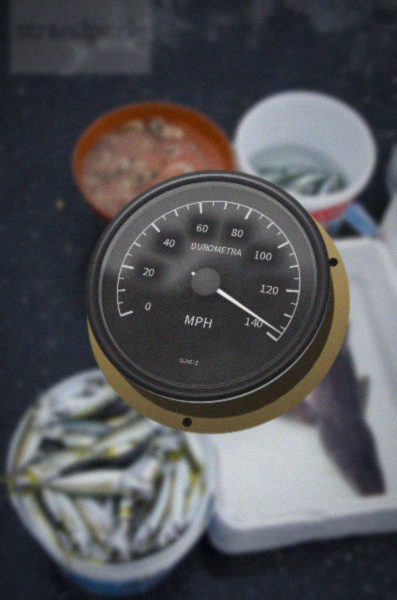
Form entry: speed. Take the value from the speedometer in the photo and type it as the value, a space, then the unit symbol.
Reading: 137.5 mph
